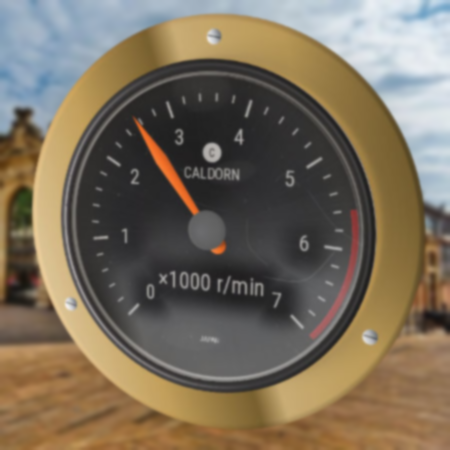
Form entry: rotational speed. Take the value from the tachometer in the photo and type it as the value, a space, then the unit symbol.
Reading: 2600 rpm
